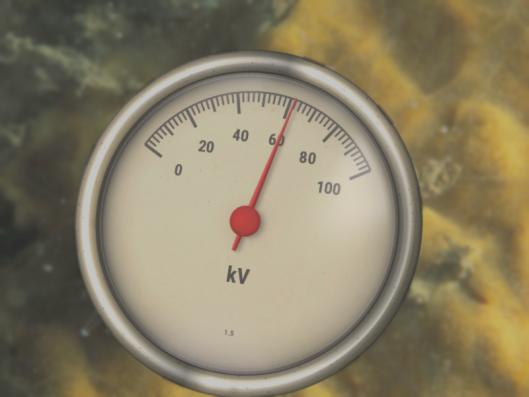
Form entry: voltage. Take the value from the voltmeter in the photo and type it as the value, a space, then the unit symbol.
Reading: 62 kV
